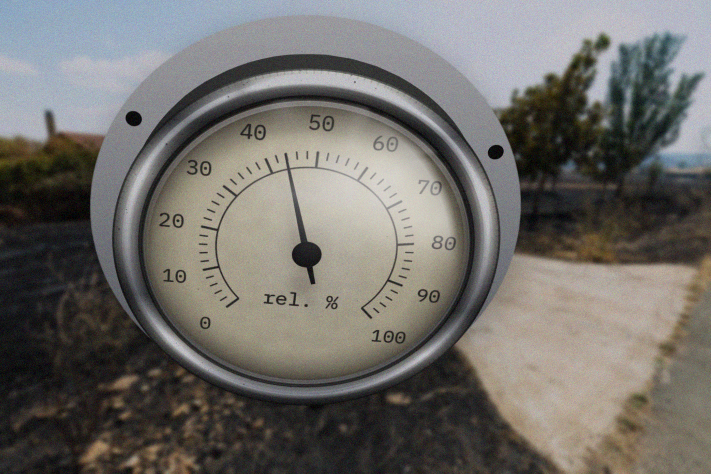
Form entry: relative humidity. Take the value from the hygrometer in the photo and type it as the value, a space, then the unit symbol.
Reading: 44 %
